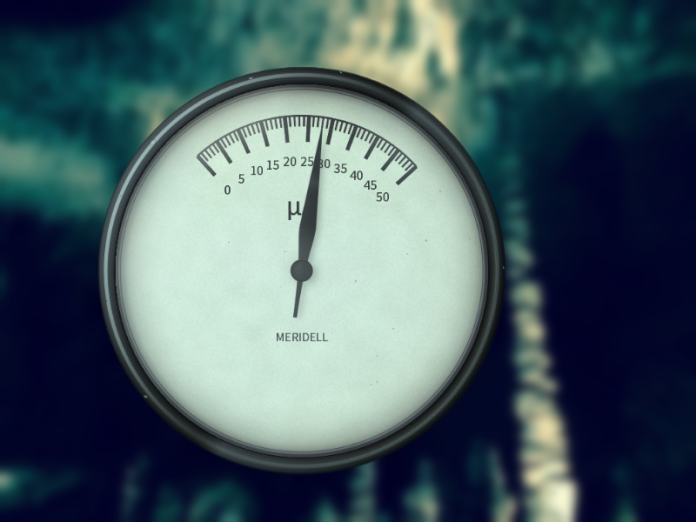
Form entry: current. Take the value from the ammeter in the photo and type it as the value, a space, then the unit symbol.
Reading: 28 µA
